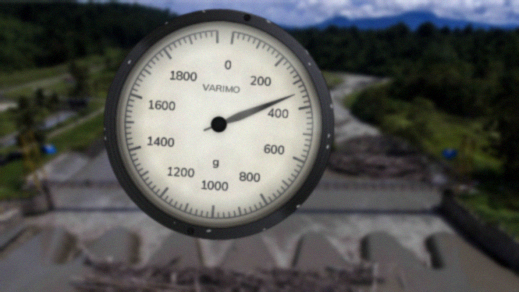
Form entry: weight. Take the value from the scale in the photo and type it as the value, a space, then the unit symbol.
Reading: 340 g
